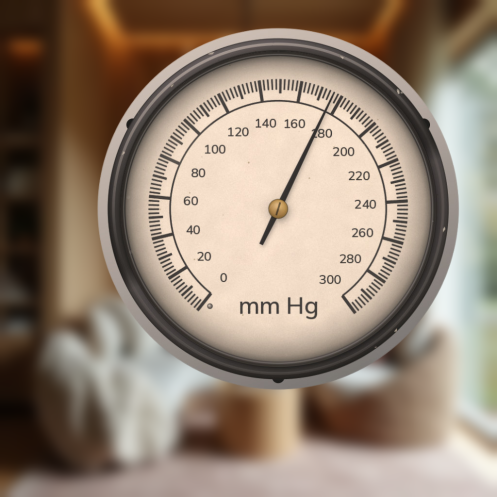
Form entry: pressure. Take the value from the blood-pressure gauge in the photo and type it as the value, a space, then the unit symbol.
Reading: 176 mmHg
